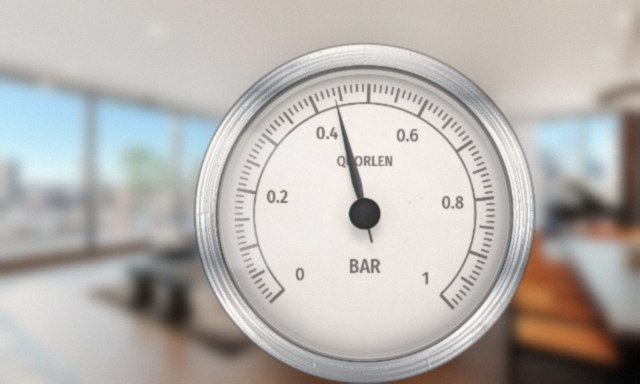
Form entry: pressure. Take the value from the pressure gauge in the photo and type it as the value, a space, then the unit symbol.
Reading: 0.44 bar
